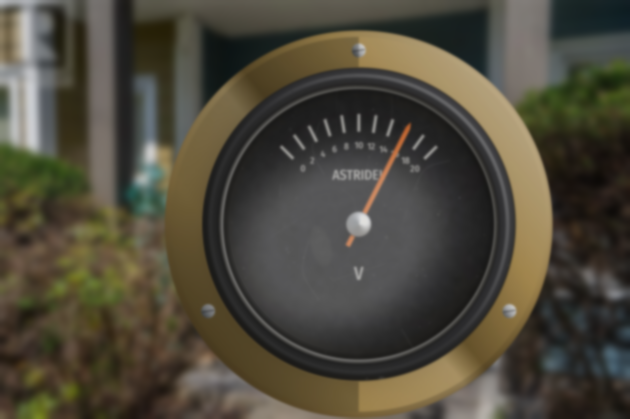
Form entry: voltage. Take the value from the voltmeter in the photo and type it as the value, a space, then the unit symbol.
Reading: 16 V
